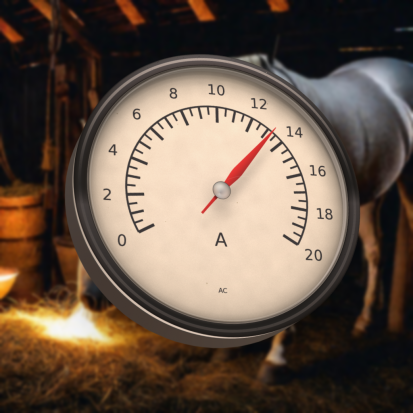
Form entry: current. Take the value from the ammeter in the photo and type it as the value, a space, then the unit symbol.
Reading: 13.25 A
